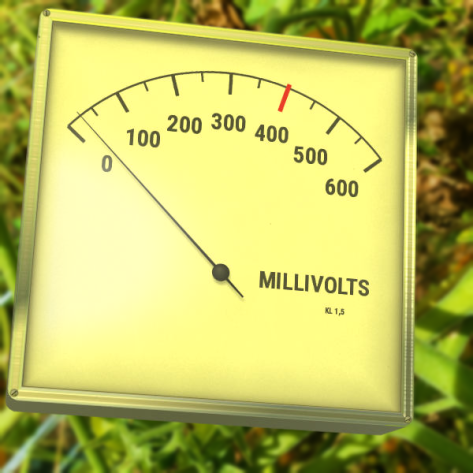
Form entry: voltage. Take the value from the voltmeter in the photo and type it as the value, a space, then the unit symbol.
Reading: 25 mV
